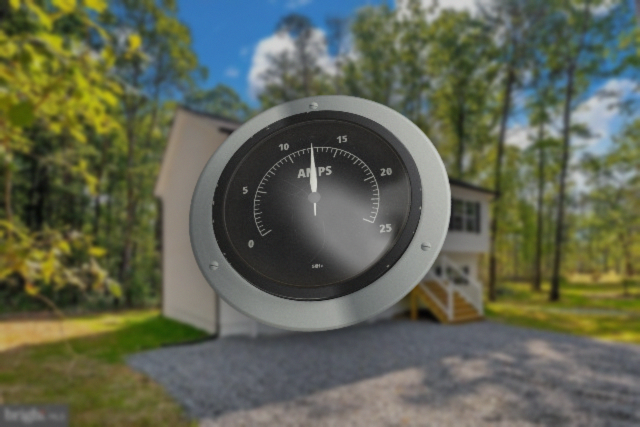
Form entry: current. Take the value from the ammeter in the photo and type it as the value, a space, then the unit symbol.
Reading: 12.5 A
